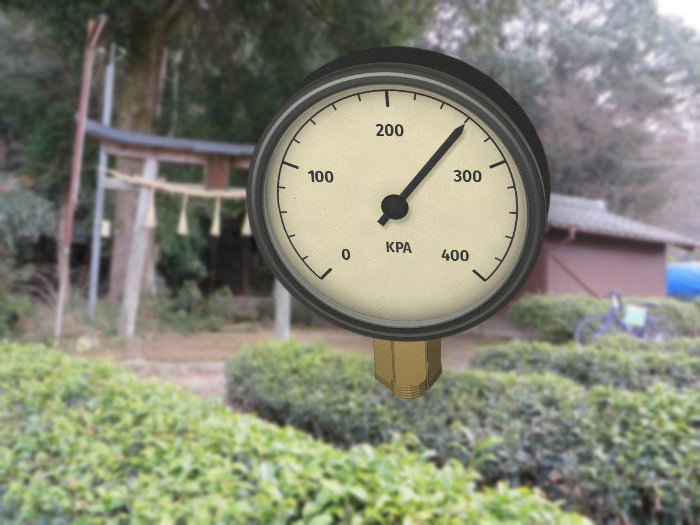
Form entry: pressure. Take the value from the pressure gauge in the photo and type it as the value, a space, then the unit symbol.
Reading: 260 kPa
